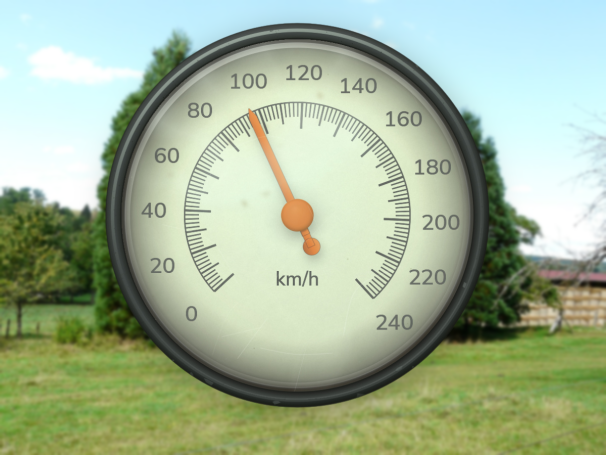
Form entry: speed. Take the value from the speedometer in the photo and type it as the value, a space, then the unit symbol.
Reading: 96 km/h
